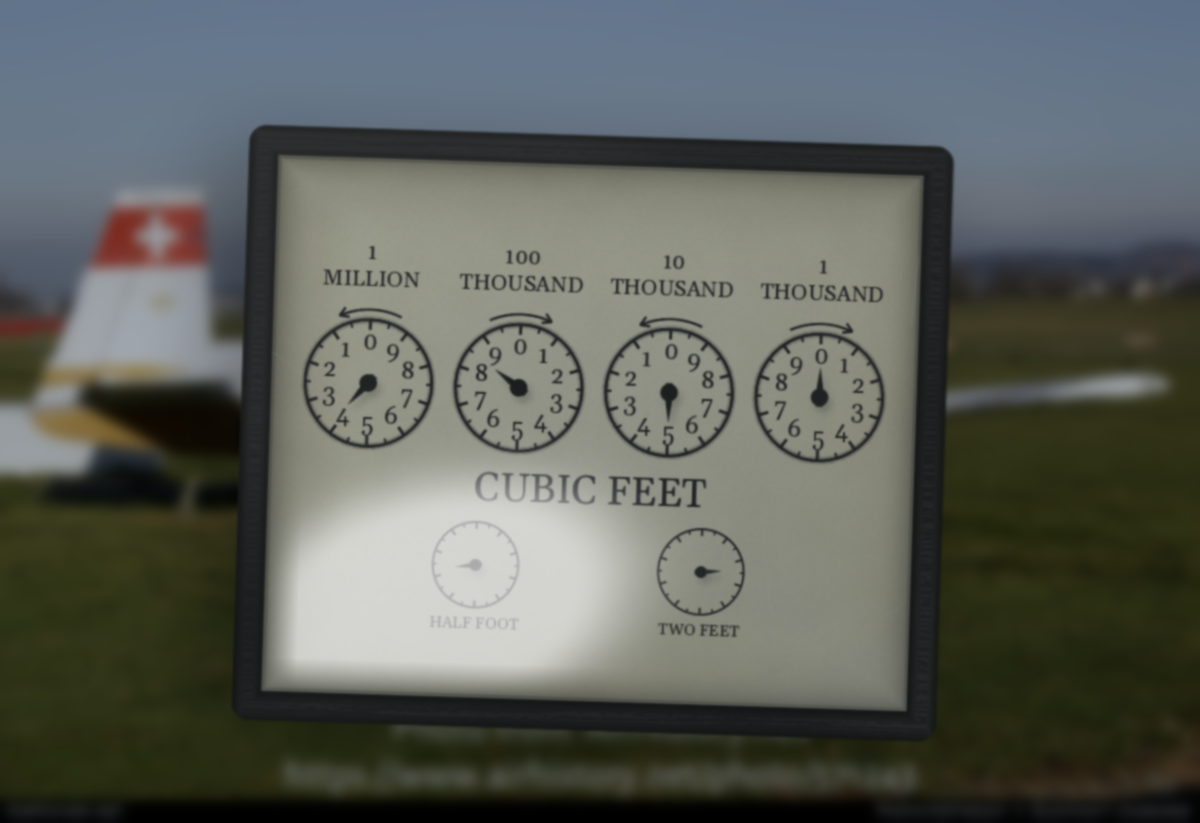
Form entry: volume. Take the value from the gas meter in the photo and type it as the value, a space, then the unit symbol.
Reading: 385000 ft³
